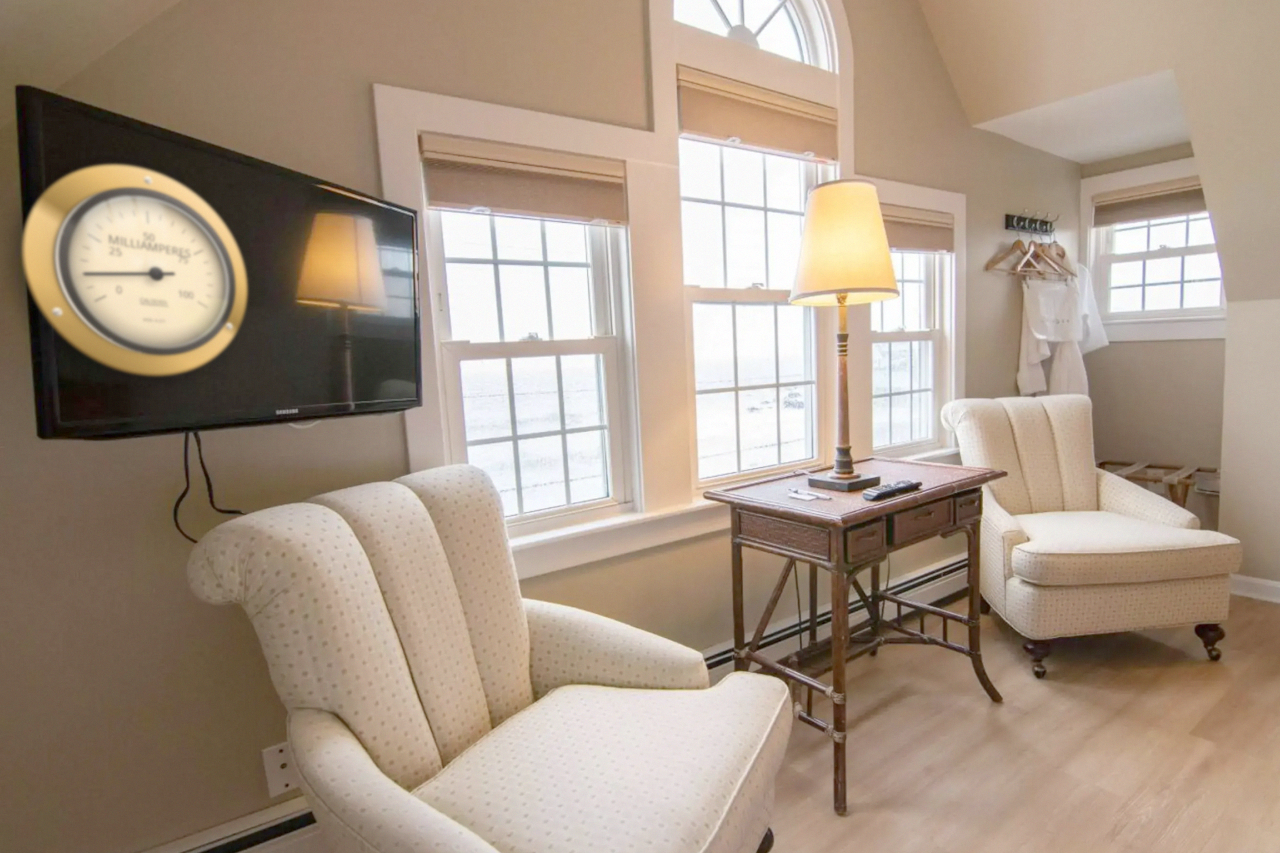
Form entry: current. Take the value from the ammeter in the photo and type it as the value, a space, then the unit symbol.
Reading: 10 mA
